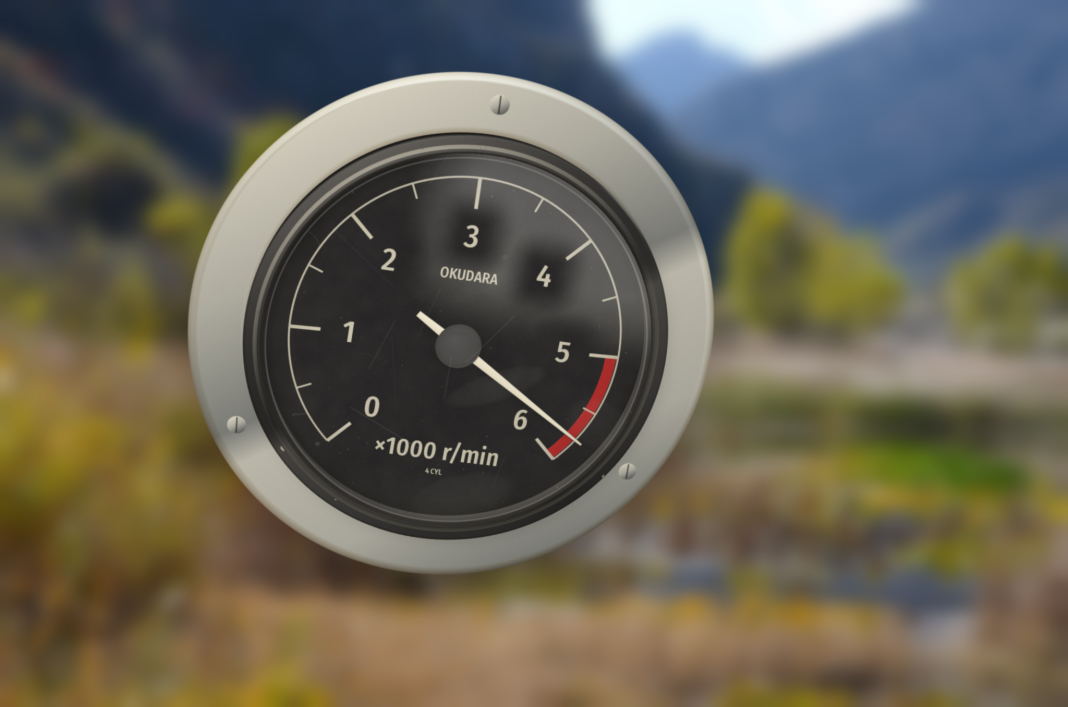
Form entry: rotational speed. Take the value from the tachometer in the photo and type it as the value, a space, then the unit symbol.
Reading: 5750 rpm
